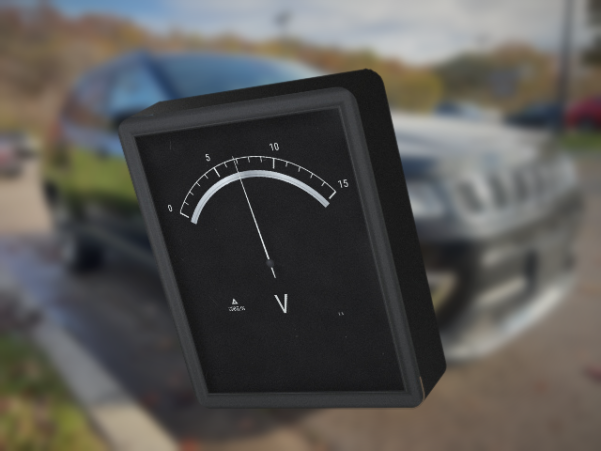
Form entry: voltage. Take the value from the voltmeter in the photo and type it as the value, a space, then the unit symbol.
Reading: 7 V
